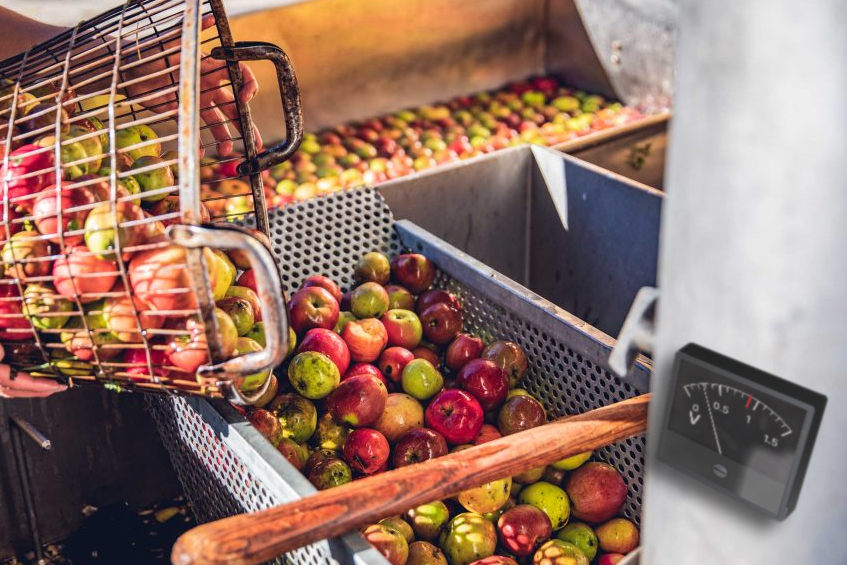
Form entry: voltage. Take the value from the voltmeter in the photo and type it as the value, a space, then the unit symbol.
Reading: 0.3 V
